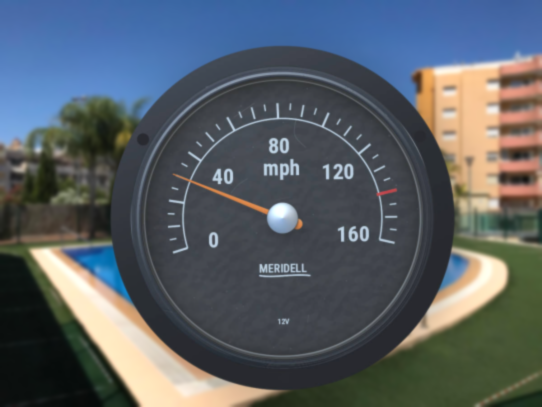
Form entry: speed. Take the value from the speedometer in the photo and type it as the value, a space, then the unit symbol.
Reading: 30 mph
